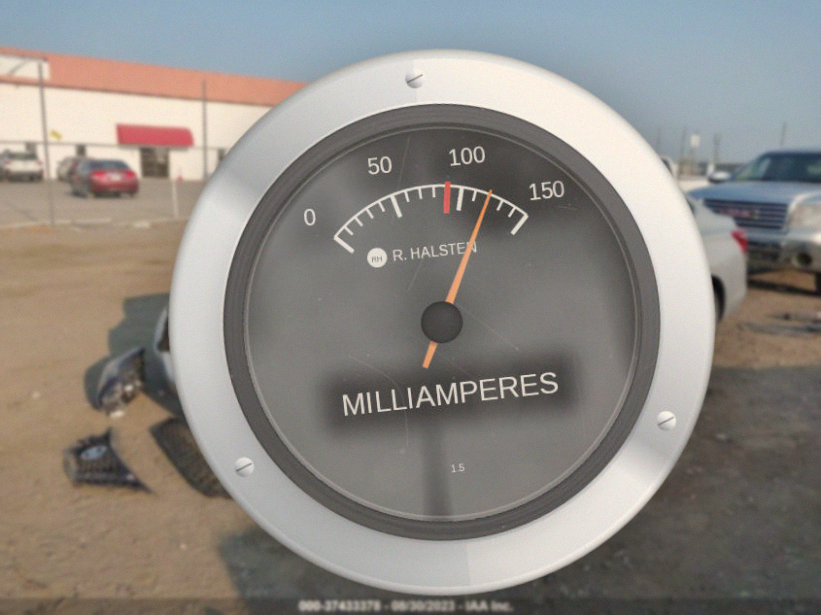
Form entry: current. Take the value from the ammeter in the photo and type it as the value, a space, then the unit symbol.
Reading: 120 mA
